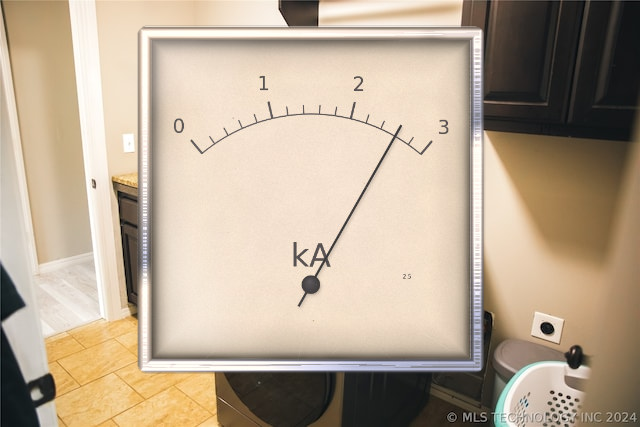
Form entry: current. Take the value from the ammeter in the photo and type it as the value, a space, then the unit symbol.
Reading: 2.6 kA
